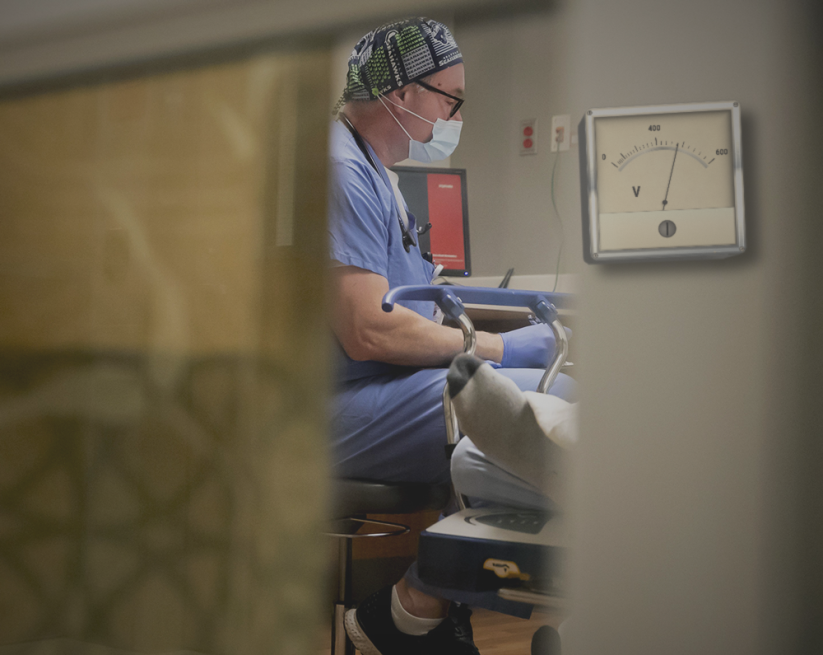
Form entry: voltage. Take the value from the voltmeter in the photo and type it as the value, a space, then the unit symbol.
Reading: 480 V
